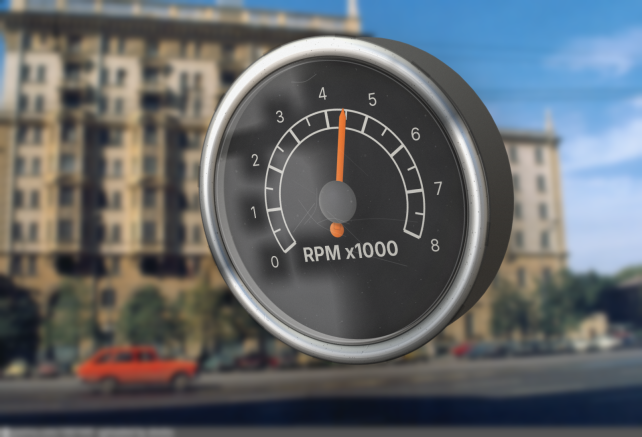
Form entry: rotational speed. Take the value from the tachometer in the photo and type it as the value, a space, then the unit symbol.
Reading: 4500 rpm
